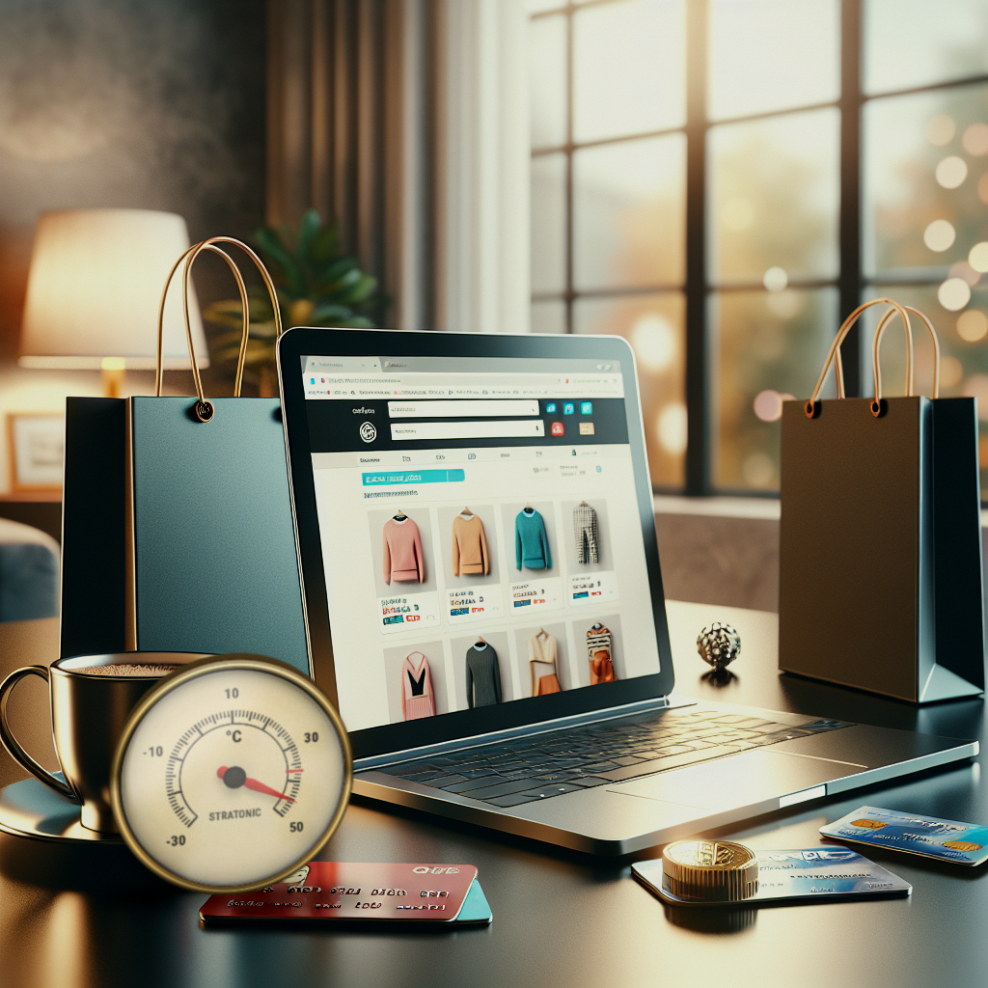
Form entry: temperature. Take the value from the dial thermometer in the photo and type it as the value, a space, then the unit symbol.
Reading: 45 °C
